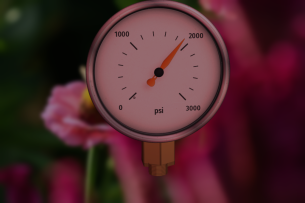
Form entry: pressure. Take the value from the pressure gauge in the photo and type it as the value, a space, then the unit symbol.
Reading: 1900 psi
